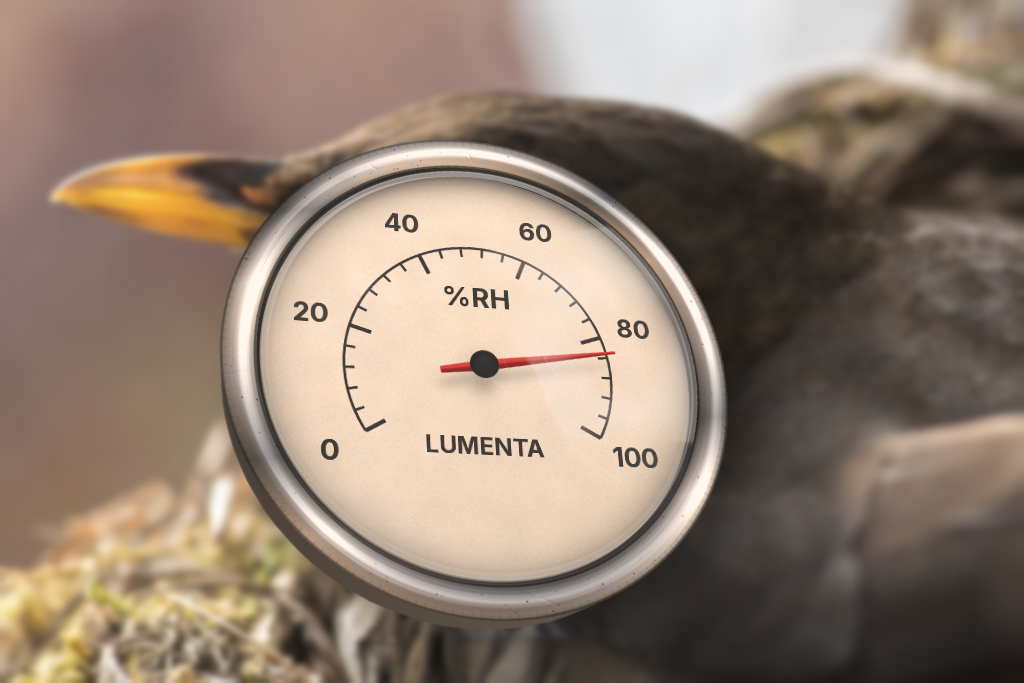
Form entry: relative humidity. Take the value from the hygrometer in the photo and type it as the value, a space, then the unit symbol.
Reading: 84 %
